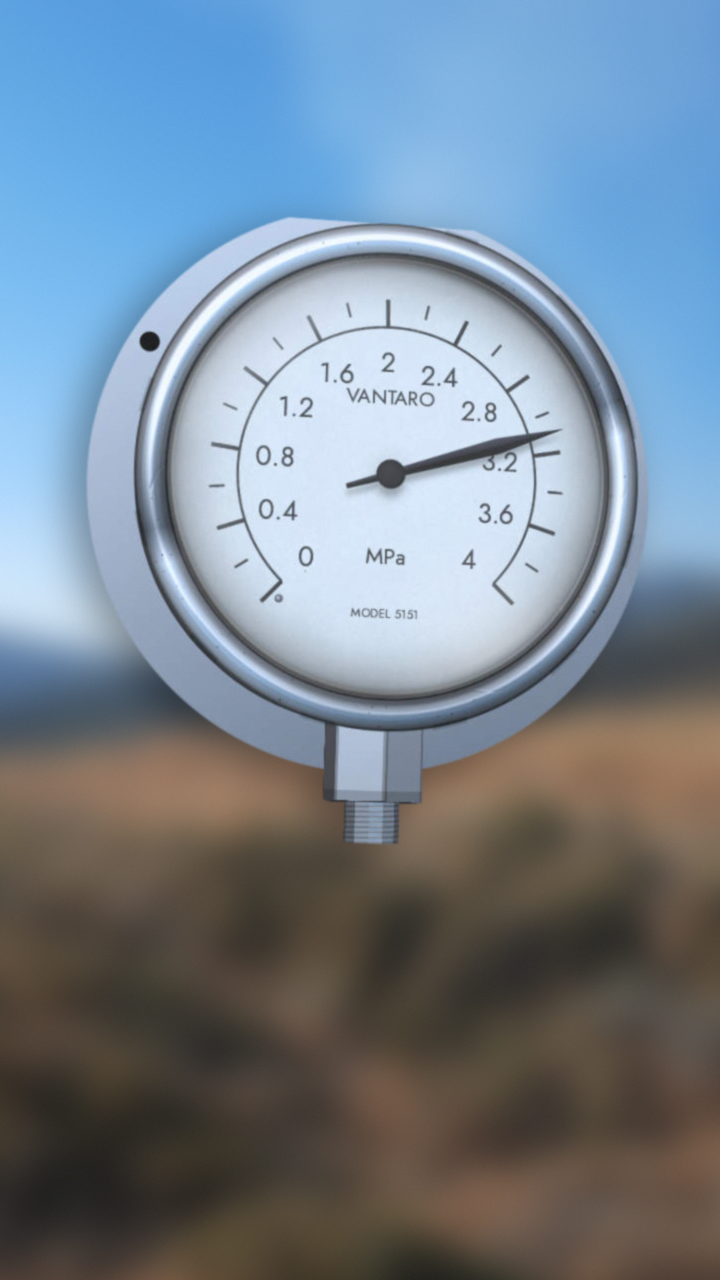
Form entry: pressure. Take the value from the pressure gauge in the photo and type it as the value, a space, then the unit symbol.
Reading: 3.1 MPa
